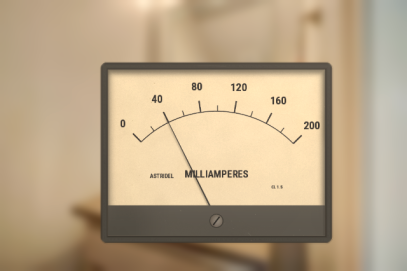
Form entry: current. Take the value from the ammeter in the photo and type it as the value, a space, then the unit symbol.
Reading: 40 mA
